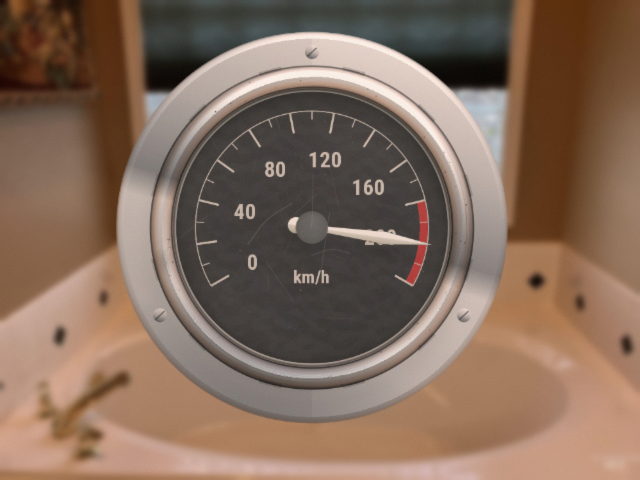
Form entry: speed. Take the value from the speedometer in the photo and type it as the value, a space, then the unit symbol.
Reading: 200 km/h
